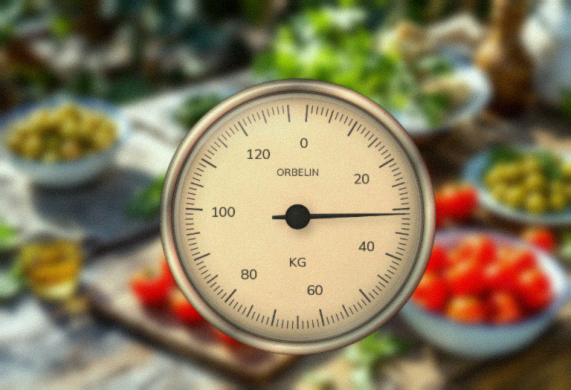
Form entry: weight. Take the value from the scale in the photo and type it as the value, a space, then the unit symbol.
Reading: 31 kg
